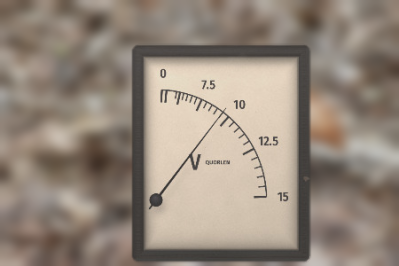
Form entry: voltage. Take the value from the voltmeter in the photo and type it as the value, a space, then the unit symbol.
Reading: 9.5 V
